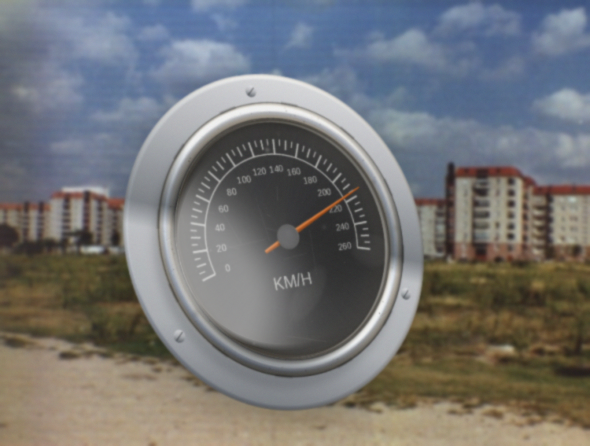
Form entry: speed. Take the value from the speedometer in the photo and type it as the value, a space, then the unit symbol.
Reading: 215 km/h
